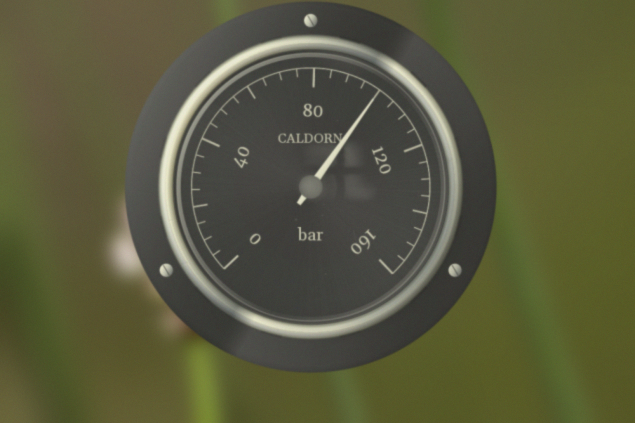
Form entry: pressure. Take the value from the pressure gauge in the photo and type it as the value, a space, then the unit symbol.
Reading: 100 bar
